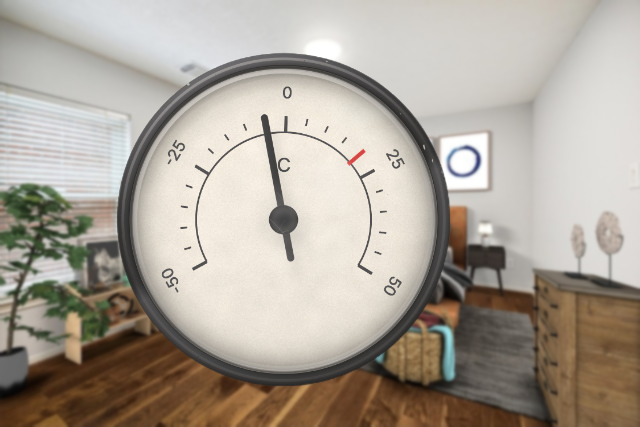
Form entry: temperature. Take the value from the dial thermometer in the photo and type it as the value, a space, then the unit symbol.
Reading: -5 °C
